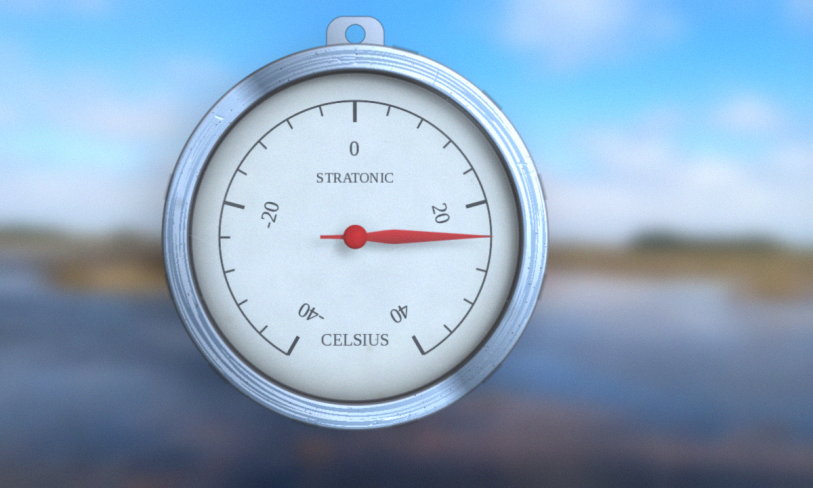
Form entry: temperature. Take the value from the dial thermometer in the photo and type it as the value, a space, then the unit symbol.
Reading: 24 °C
